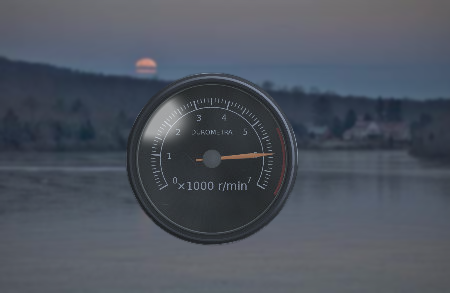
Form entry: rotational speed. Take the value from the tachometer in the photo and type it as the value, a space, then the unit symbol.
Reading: 6000 rpm
